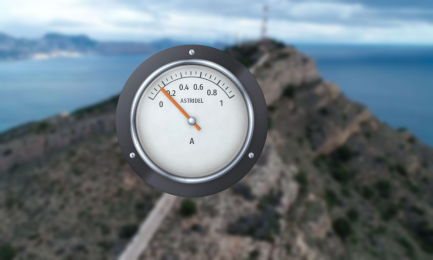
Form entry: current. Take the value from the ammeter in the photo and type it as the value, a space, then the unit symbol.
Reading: 0.15 A
